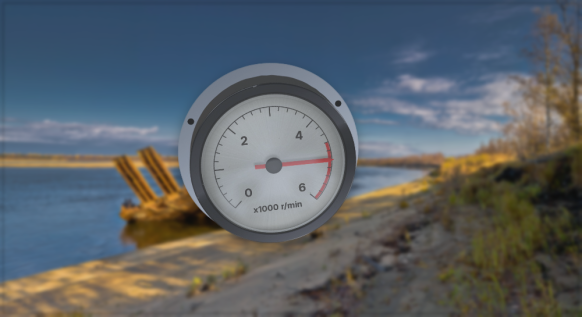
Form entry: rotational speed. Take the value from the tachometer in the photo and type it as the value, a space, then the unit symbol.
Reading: 5000 rpm
